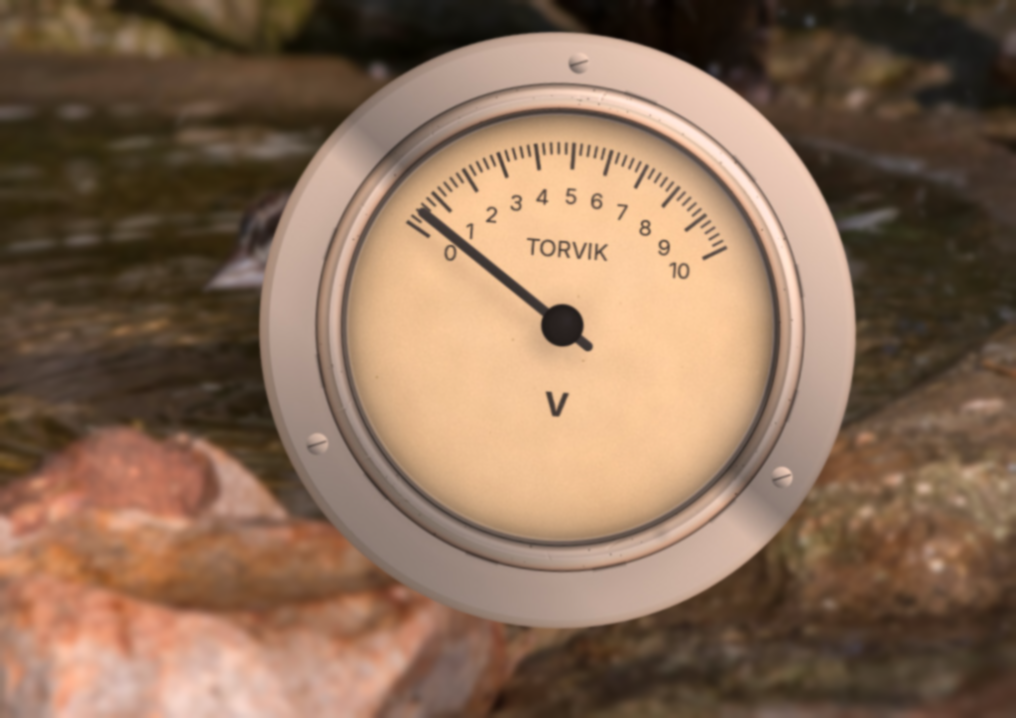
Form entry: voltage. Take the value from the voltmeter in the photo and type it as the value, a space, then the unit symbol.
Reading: 0.4 V
